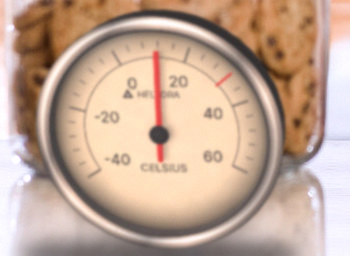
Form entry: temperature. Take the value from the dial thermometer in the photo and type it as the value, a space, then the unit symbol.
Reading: 12 °C
